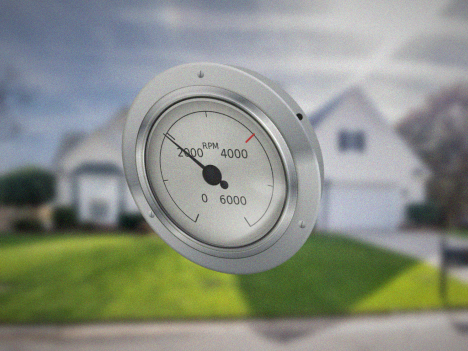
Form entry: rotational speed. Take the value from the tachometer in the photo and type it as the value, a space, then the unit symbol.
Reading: 2000 rpm
